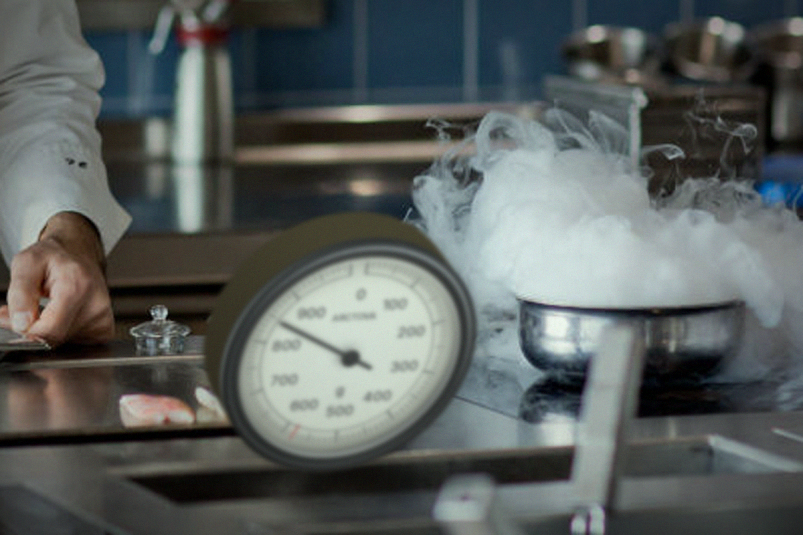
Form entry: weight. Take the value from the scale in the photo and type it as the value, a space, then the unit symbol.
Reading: 850 g
